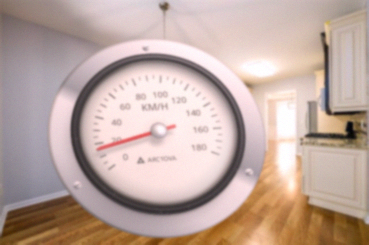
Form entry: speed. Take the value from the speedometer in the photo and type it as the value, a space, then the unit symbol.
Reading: 15 km/h
